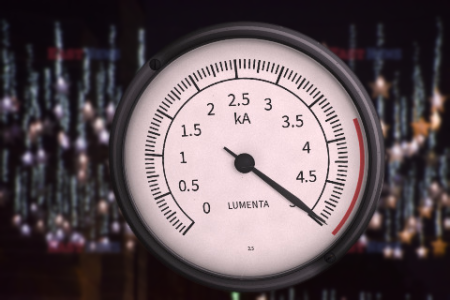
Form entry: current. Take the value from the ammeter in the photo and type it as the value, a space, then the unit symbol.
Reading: 4.95 kA
